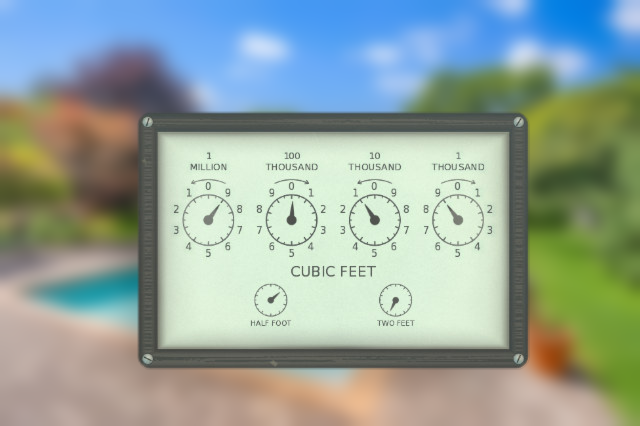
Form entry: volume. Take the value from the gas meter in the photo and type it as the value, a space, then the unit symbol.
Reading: 900900 ft³
